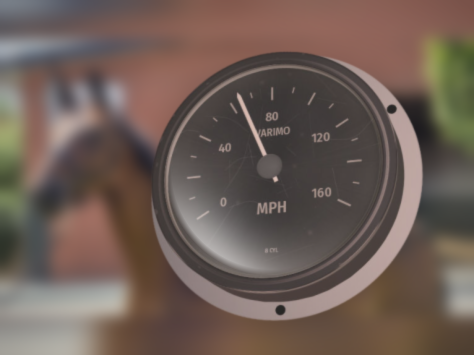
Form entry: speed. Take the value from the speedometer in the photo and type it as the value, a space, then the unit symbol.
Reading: 65 mph
